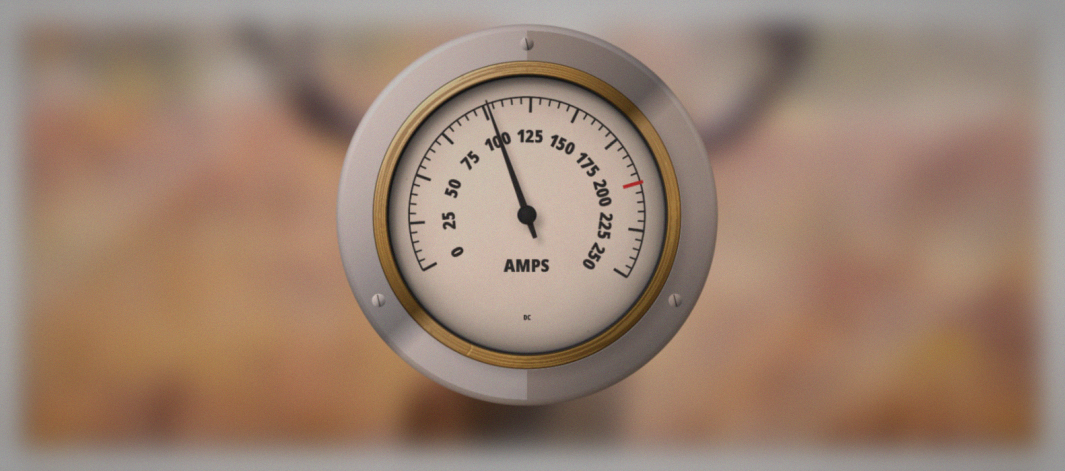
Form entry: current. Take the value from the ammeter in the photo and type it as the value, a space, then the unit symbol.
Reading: 102.5 A
